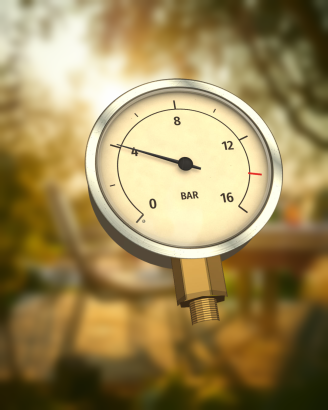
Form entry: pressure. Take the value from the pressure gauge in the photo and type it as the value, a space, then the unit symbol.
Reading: 4 bar
